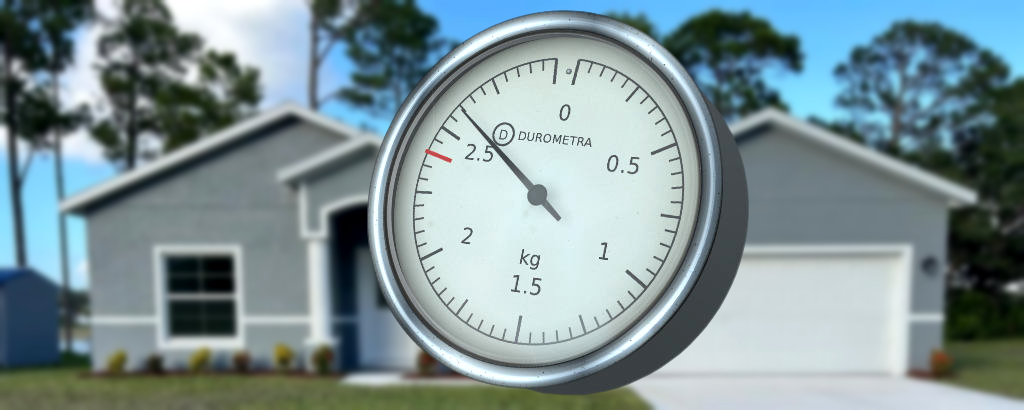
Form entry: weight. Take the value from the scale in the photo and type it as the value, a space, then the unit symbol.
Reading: 2.6 kg
